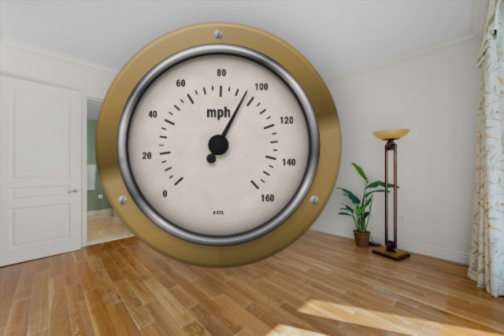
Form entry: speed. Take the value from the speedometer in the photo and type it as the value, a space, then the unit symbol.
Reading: 95 mph
